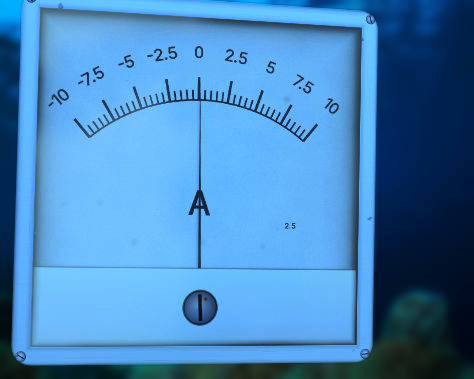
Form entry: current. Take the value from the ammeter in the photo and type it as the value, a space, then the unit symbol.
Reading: 0 A
